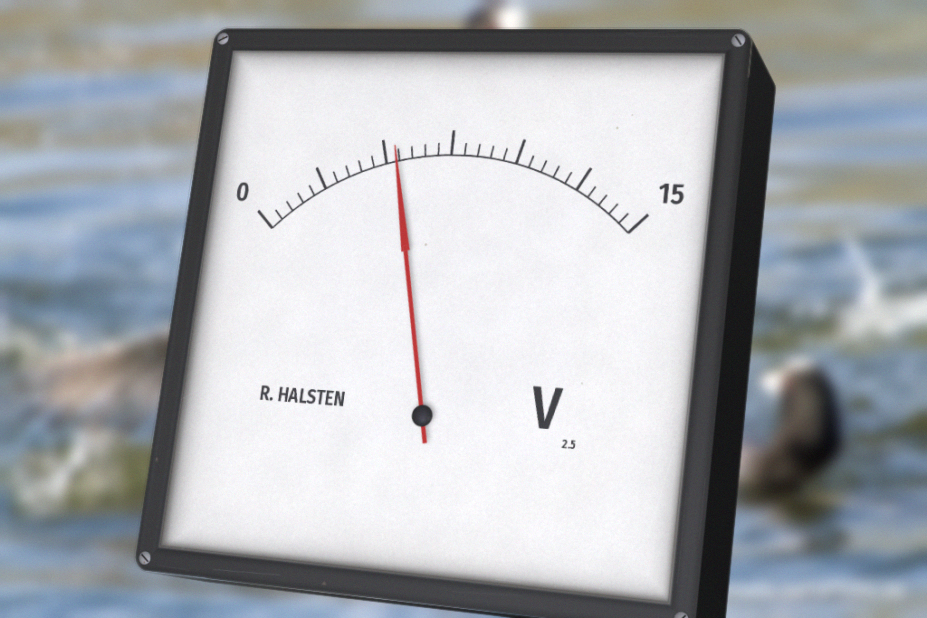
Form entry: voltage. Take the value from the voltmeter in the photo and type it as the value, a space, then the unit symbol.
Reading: 5.5 V
